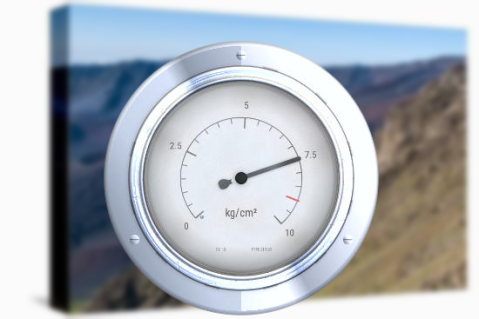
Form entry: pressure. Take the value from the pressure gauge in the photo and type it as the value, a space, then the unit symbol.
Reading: 7.5 kg/cm²
